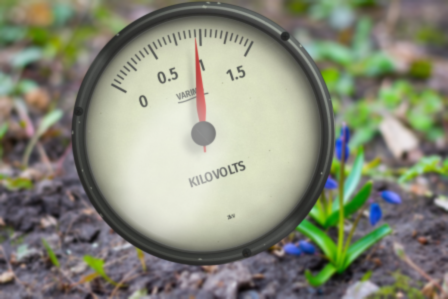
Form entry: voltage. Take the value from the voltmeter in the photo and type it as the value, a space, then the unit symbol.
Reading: 0.95 kV
